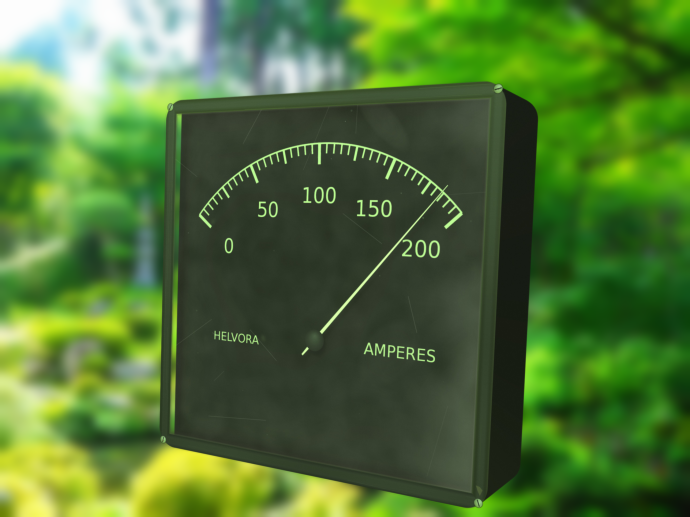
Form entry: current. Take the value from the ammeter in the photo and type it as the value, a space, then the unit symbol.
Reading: 185 A
